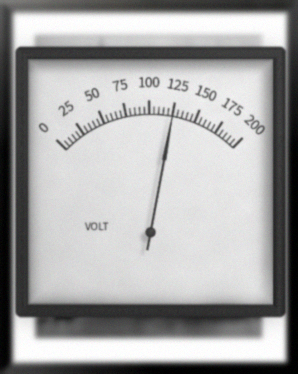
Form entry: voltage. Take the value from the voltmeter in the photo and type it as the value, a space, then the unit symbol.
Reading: 125 V
